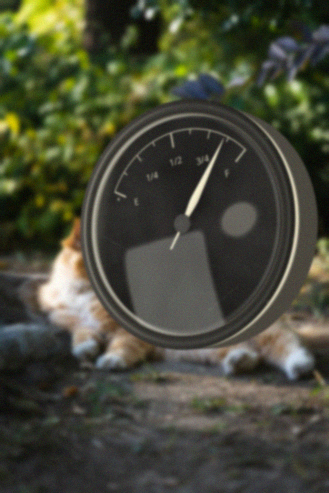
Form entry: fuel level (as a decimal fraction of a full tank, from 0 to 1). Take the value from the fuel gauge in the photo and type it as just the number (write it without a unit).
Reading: 0.875
